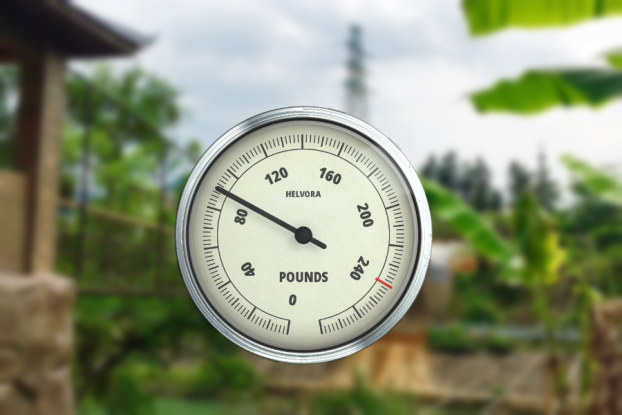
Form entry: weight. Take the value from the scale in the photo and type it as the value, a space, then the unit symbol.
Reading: 90 lb
